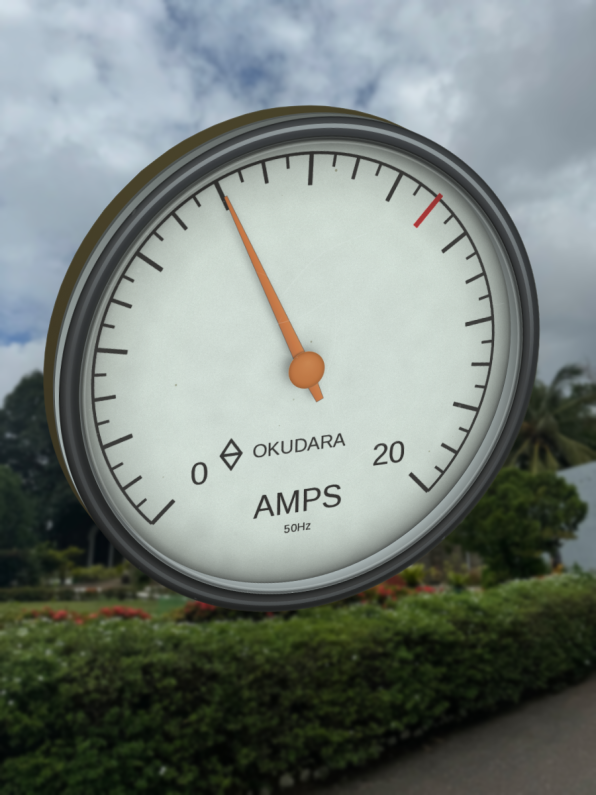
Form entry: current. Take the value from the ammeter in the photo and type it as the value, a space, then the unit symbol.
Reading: 8 A
